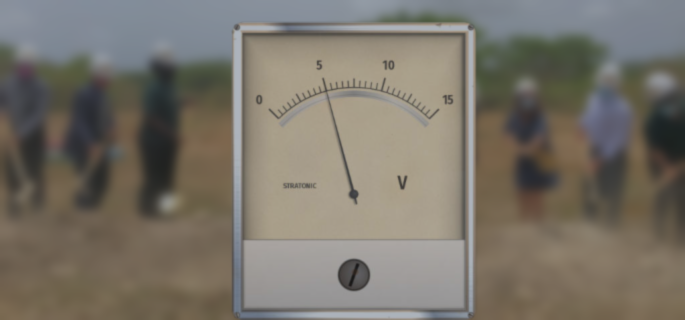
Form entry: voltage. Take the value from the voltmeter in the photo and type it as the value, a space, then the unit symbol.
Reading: 5 V
